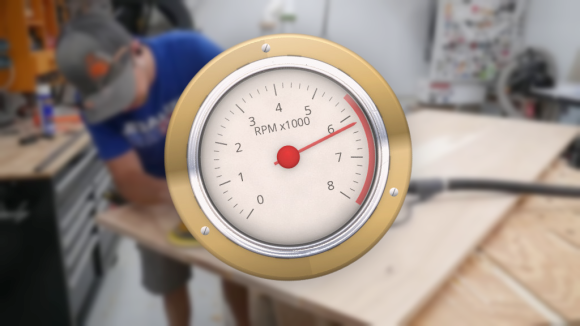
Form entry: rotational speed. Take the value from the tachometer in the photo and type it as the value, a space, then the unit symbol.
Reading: 6200 rpm
